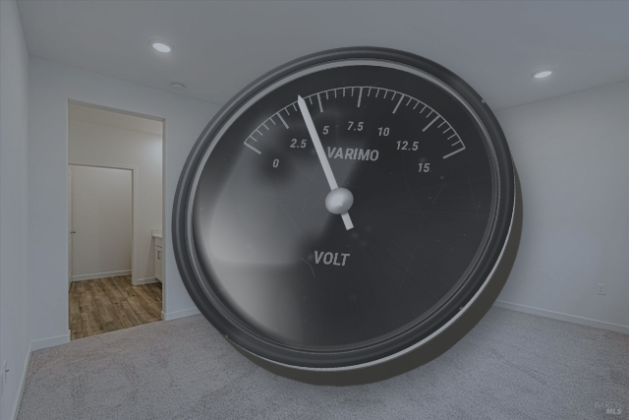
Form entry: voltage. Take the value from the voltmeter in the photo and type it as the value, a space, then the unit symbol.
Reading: 4 V
